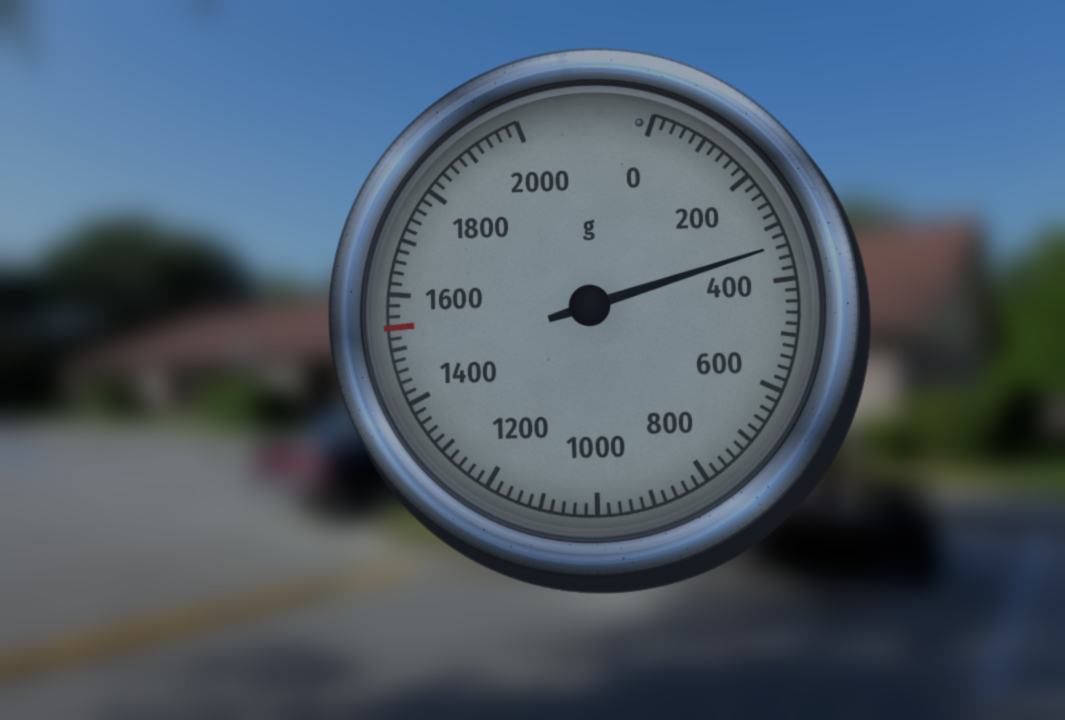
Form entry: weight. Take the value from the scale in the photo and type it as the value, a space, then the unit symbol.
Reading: 340 g
